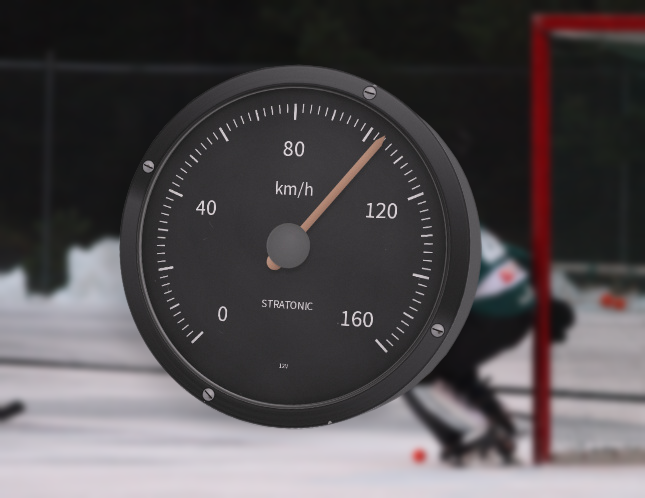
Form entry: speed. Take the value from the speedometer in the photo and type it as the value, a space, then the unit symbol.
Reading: 104 km/h
